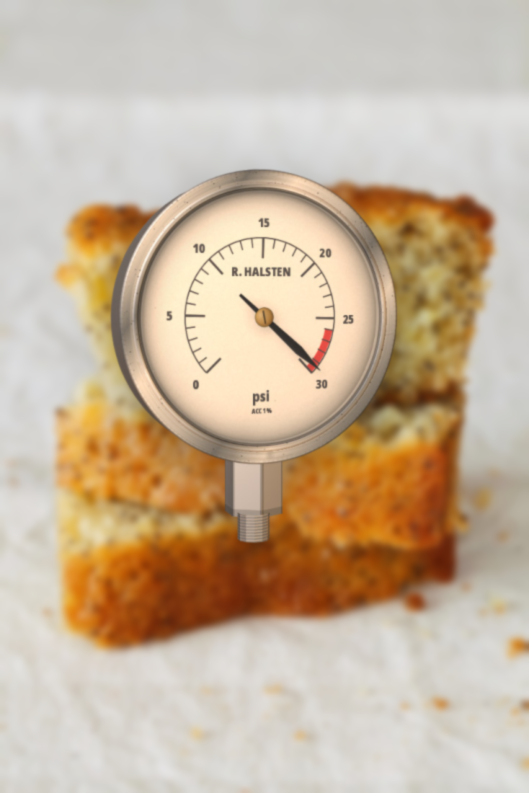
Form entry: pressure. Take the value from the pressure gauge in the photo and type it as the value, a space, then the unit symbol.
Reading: 29.5 psi
